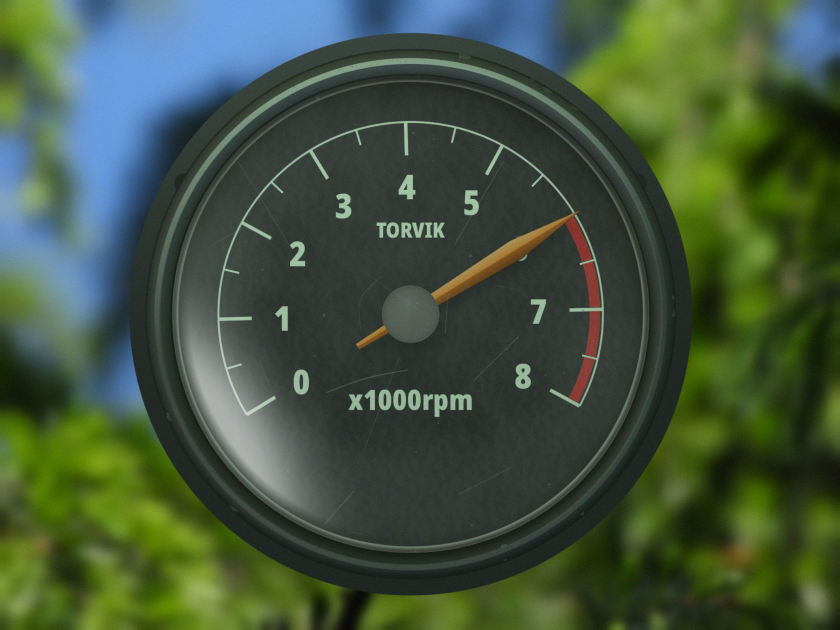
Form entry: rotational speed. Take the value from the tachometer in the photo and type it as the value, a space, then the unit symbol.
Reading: 6000 rpm
